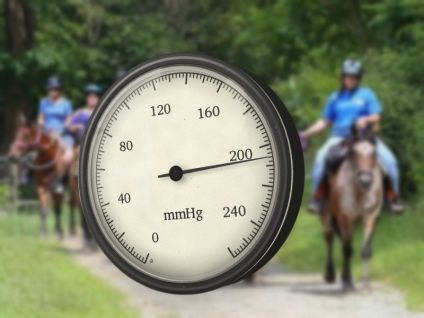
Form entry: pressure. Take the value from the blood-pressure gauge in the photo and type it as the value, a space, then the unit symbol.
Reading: 206 mmHg
